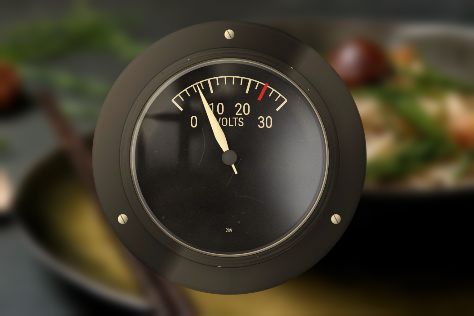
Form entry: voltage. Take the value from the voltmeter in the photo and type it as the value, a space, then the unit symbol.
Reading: 7 V
